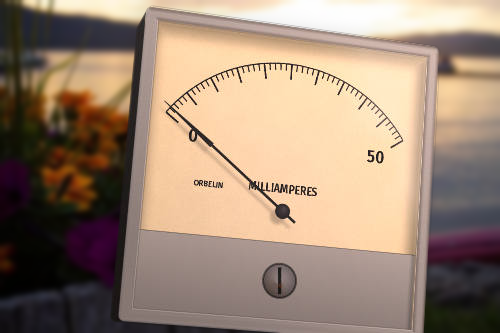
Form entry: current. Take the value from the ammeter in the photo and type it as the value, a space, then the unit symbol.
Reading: 1 mA
